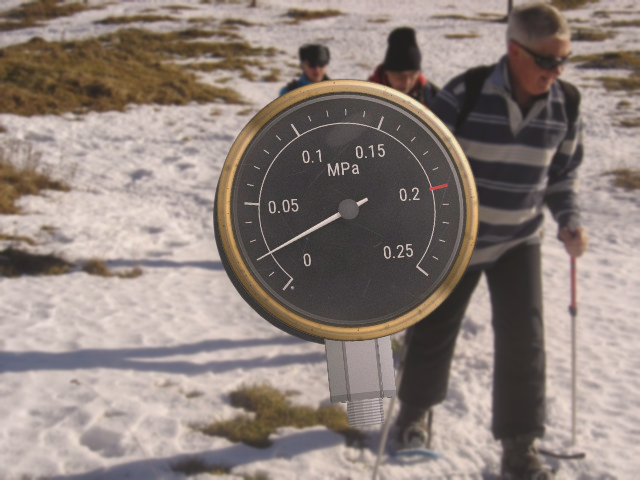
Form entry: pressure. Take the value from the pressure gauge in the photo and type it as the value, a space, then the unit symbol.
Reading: 0.02 MPa
